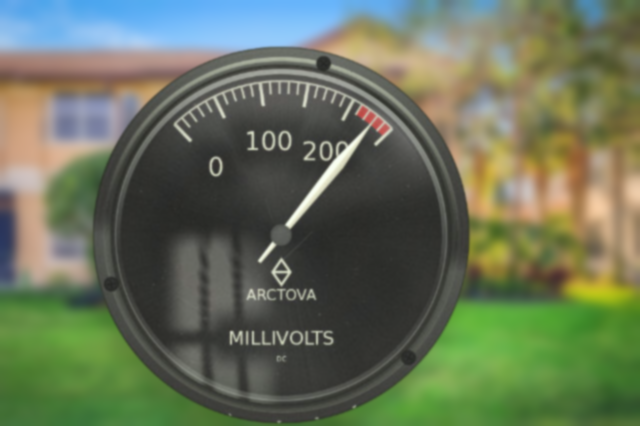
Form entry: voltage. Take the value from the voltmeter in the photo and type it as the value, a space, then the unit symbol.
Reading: 230 mV
